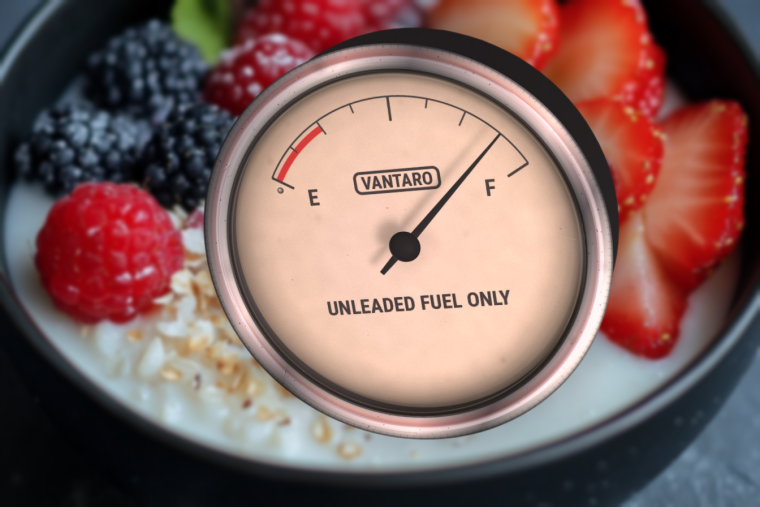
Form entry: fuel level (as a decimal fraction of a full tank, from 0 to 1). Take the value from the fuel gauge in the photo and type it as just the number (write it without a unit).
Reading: 0.875
